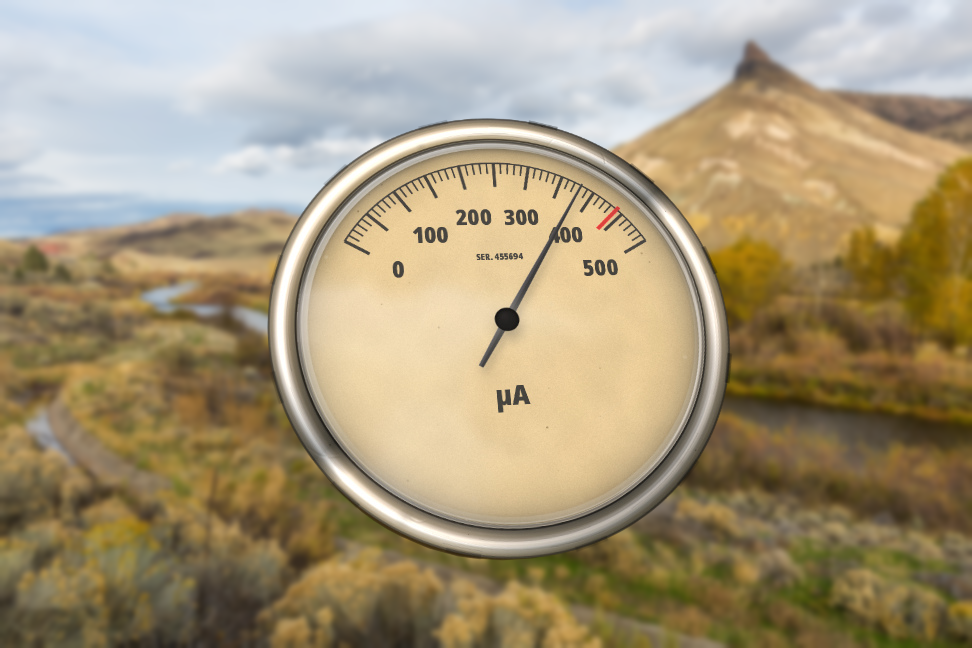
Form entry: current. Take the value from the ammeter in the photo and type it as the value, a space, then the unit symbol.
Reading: 380 µA
